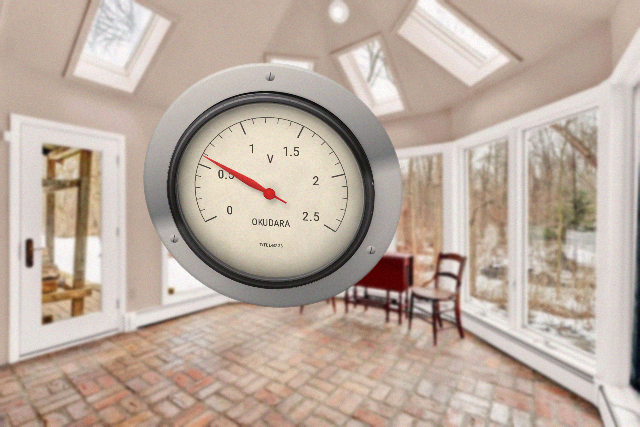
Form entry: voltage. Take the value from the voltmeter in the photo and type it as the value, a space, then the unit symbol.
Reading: 0.6 V
